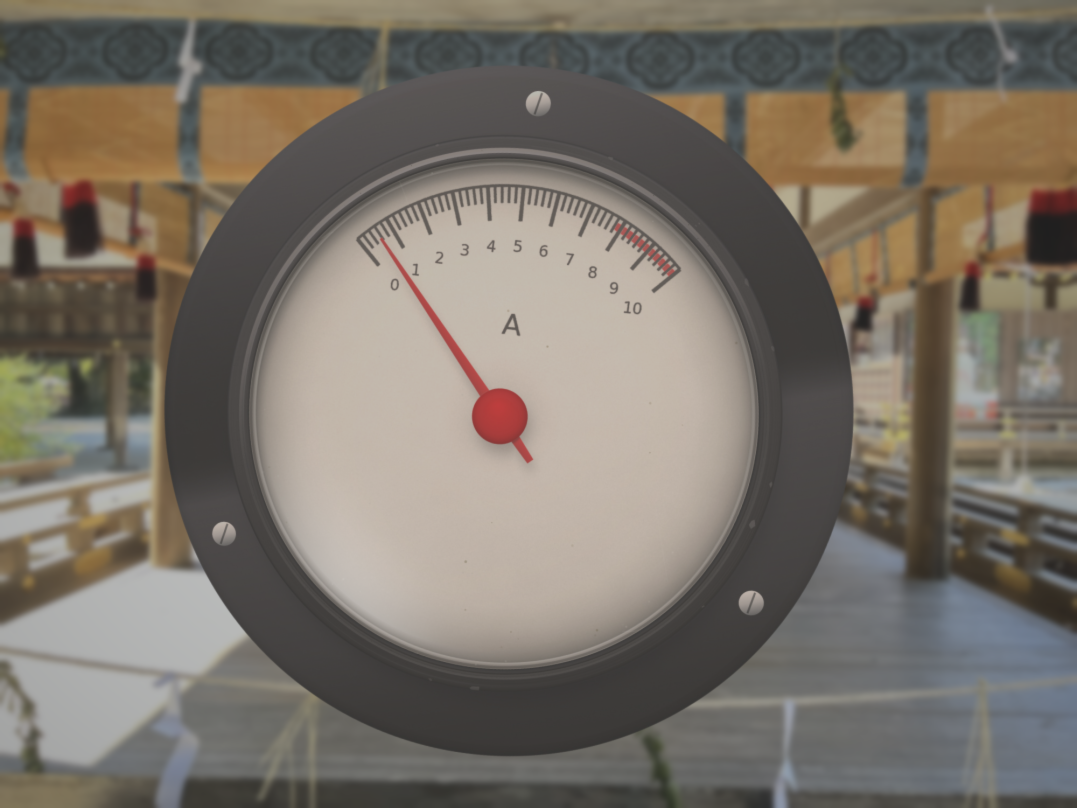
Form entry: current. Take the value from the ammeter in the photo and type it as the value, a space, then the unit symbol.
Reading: 0.6 A
